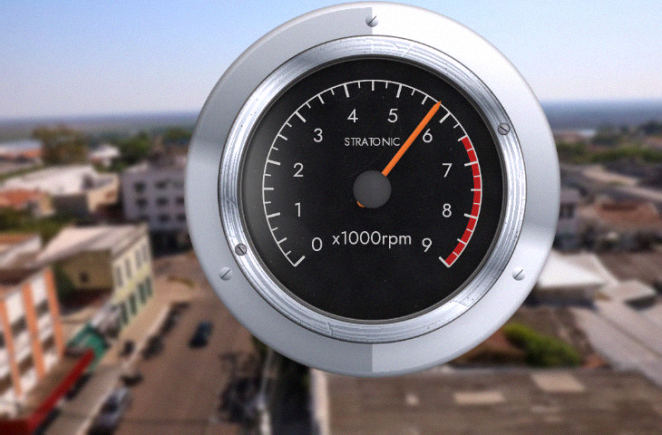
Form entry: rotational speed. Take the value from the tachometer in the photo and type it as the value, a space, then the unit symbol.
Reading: 5750 rpm
